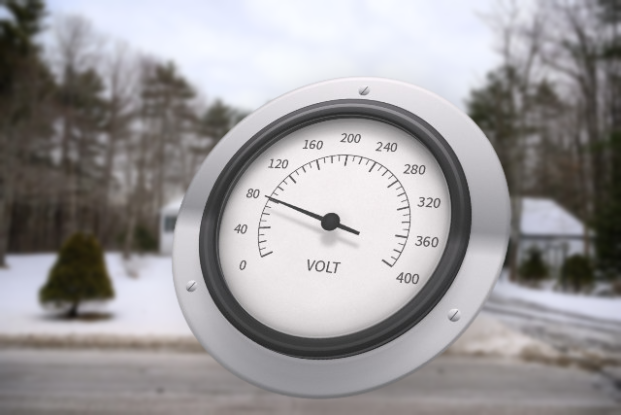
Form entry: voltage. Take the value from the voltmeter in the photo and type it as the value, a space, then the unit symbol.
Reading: 80 V
